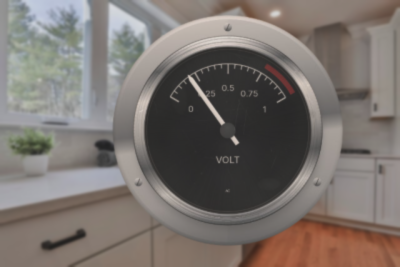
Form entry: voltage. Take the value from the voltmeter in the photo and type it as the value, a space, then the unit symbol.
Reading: 0.2 V
